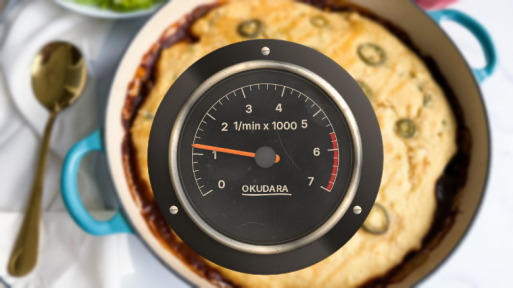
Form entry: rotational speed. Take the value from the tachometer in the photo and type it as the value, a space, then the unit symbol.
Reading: 1200 rpm
